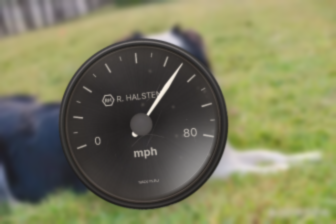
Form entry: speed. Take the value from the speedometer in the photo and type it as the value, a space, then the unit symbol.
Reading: 55 mph
